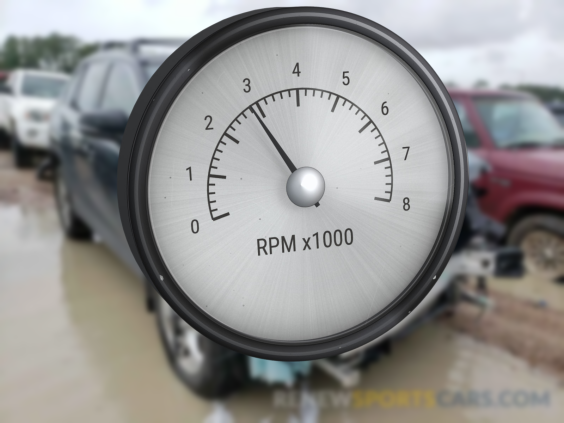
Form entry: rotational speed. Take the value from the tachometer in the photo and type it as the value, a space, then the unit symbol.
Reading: 2800 rpm
